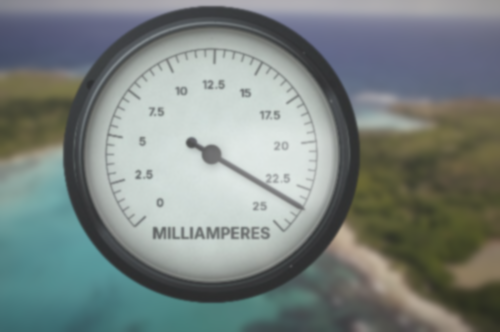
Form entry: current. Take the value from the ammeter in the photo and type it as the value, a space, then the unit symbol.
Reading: 23.5 mA
